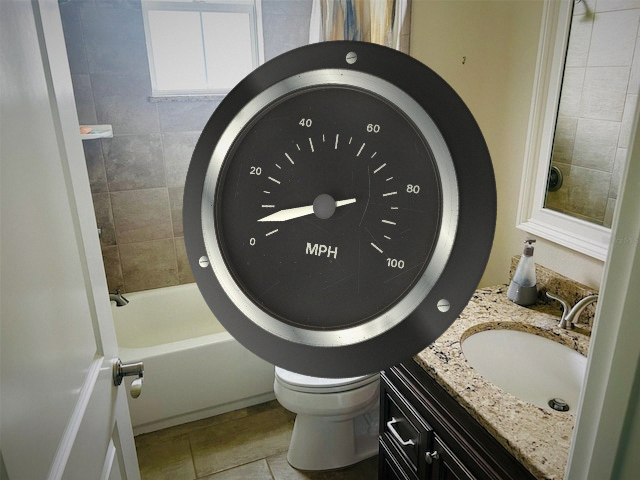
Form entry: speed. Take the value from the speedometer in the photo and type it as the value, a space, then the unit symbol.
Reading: 5 mph
